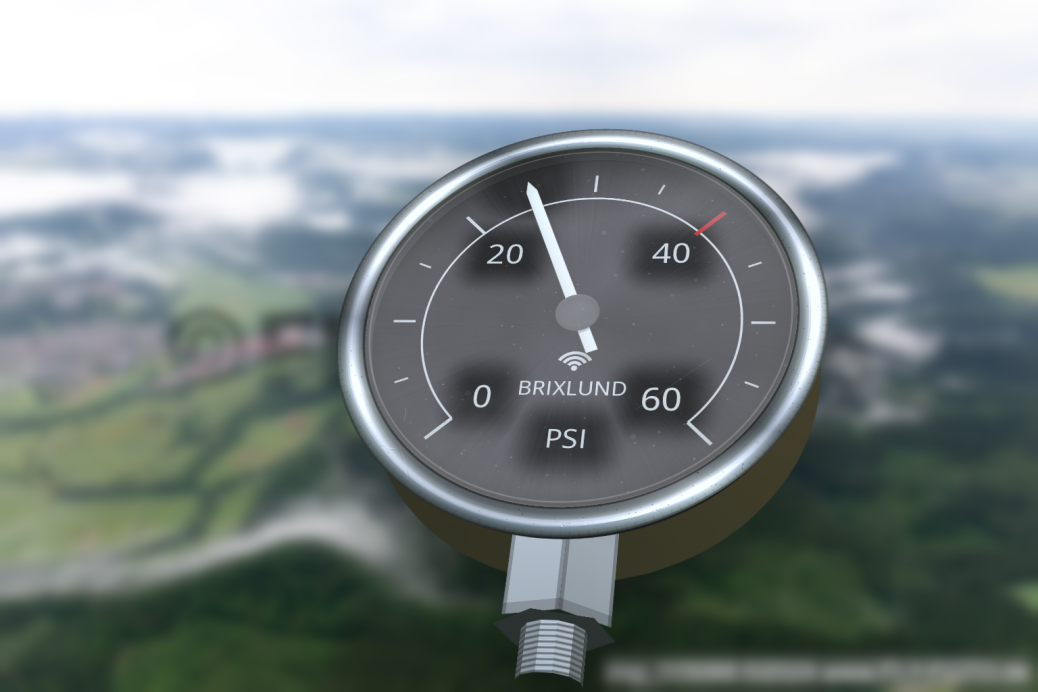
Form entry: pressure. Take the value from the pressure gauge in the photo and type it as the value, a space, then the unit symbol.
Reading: 25 psi
